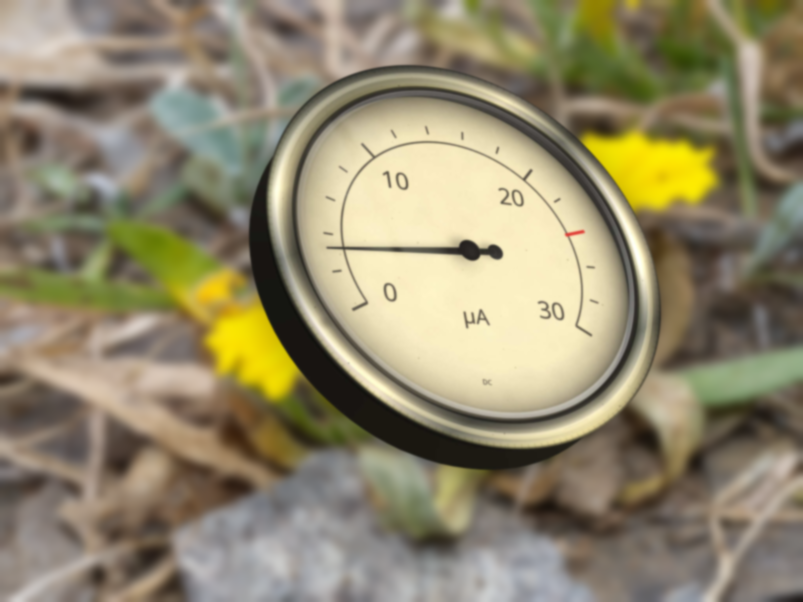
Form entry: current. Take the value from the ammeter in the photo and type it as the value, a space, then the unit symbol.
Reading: 3 µA
